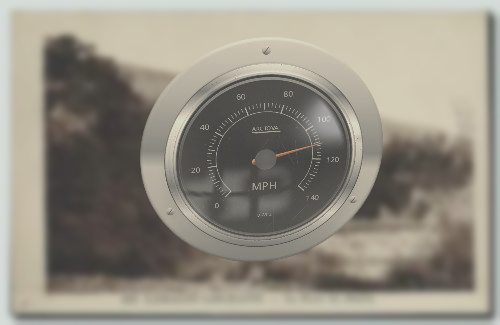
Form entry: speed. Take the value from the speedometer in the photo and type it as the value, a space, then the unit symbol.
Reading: 110 mph
